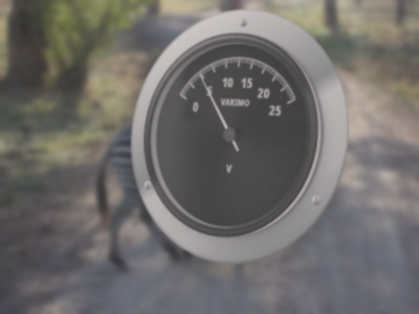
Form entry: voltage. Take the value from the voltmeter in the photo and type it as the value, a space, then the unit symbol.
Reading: 5 V
